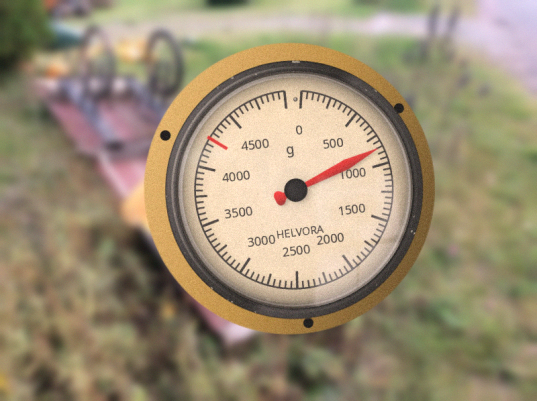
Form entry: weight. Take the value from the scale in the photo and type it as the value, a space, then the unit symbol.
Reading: 850 g
